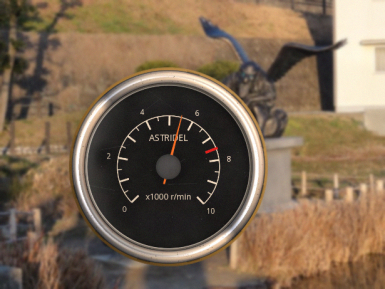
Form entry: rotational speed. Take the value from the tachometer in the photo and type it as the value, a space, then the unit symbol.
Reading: 5500 rpm
